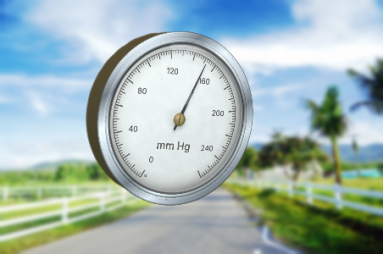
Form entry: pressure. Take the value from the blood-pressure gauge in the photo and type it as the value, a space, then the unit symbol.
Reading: 150 mmHg
